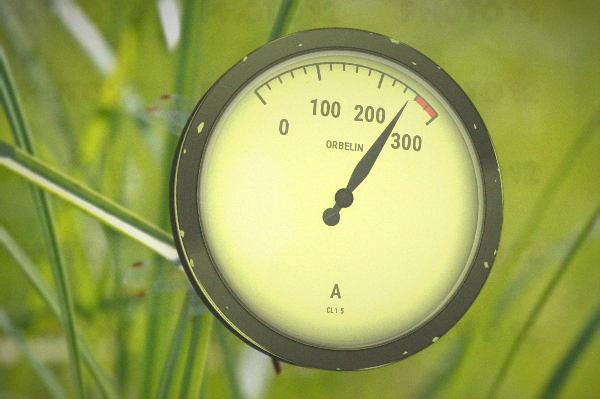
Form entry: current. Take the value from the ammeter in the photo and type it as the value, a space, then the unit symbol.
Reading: 250 A
